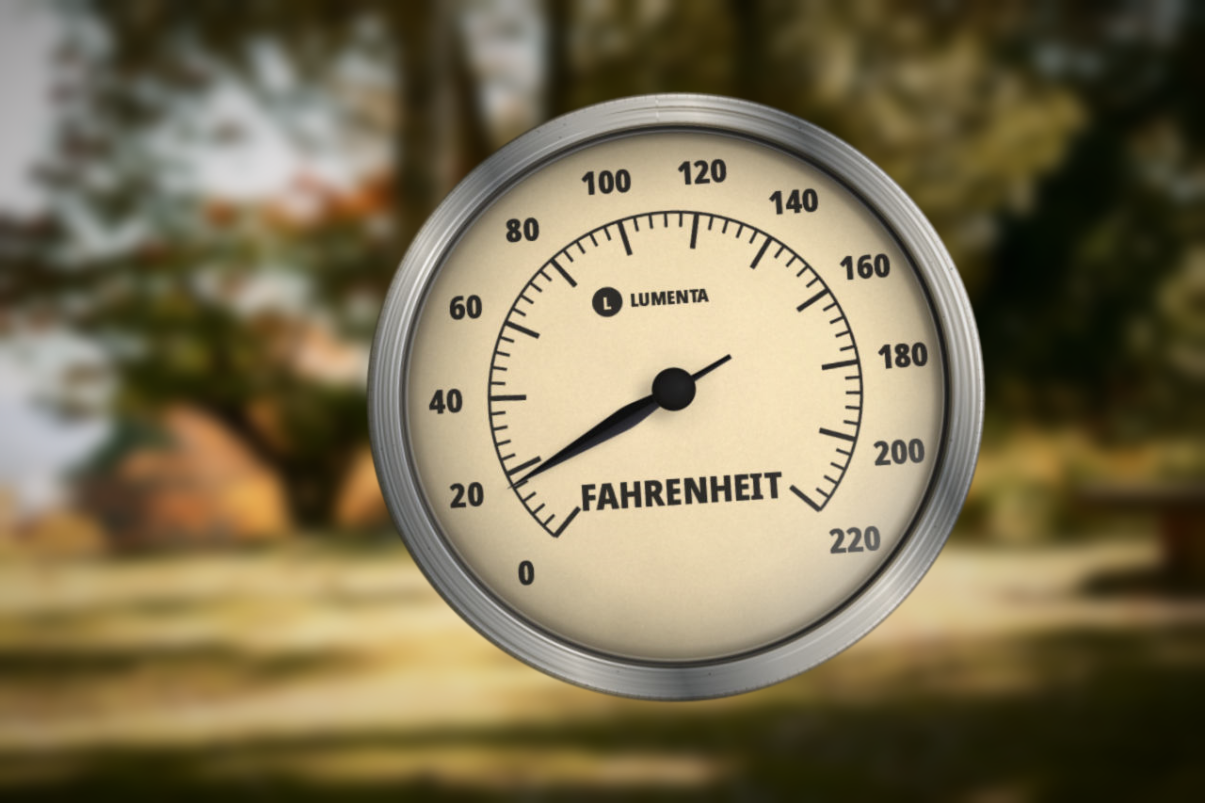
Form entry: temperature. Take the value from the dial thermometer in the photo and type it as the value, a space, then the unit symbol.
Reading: 16 °F
